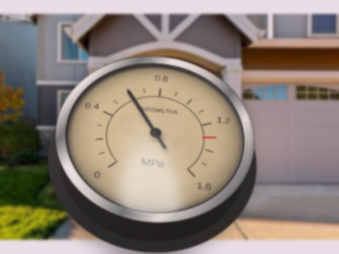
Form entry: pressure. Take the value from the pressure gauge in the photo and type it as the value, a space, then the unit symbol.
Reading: 0.6 MPa
